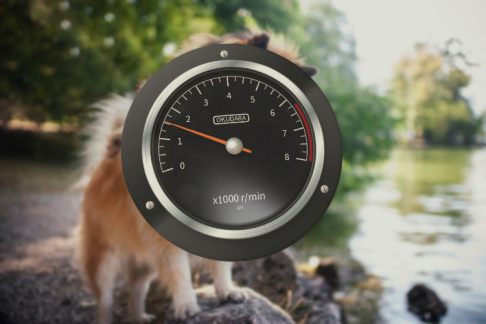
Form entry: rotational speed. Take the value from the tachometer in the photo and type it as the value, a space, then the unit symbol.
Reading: 1500 rpm
